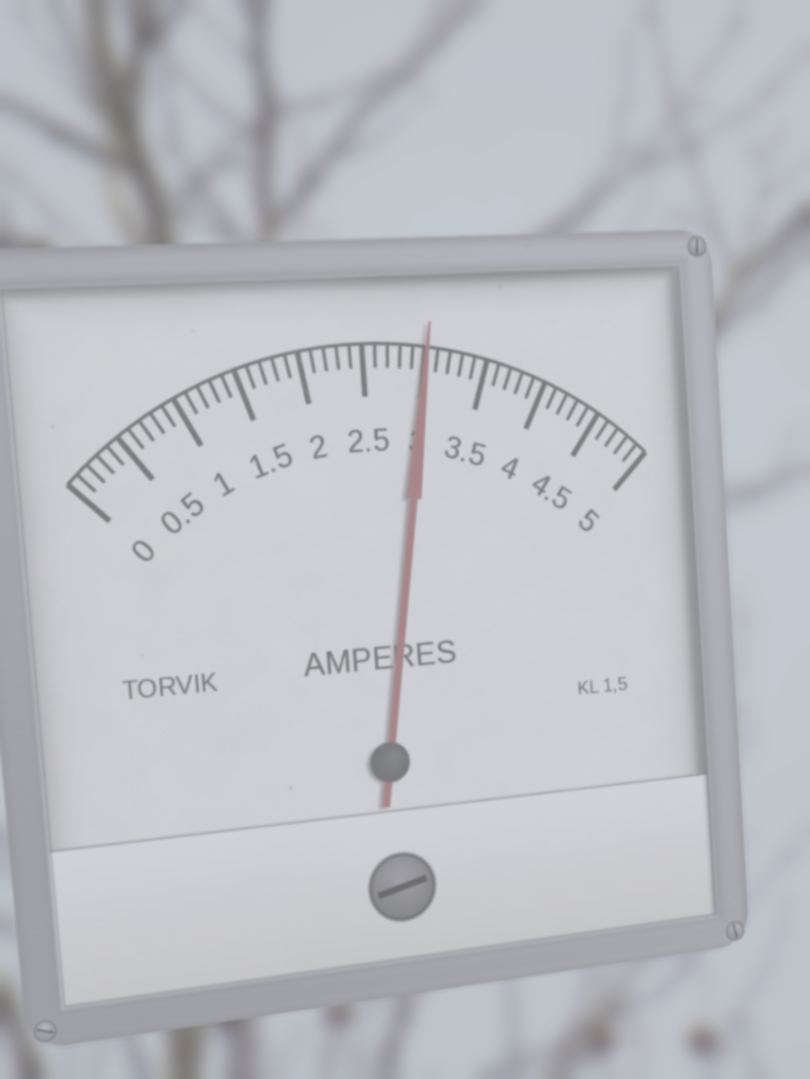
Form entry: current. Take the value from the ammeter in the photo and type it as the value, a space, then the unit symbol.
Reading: 3 A
